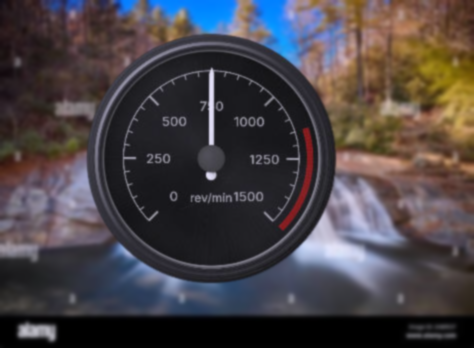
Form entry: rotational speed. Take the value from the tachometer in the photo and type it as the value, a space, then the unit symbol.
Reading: 750 rpm
